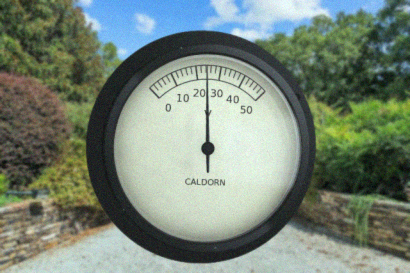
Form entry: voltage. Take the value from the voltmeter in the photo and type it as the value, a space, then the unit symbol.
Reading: 24 V
